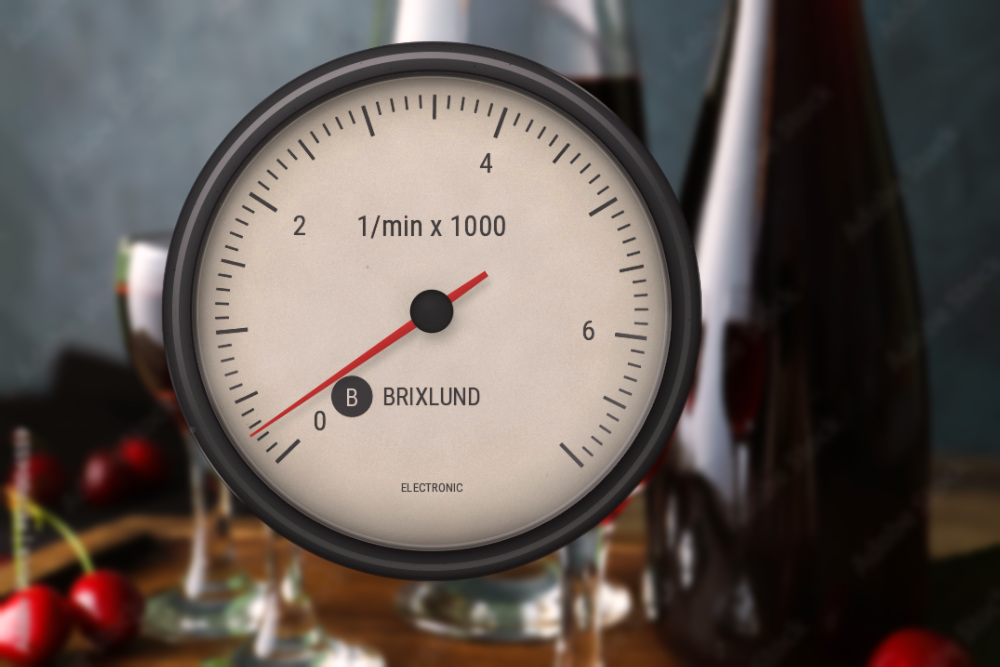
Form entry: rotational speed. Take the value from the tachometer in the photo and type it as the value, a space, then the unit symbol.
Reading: 250 rpm
